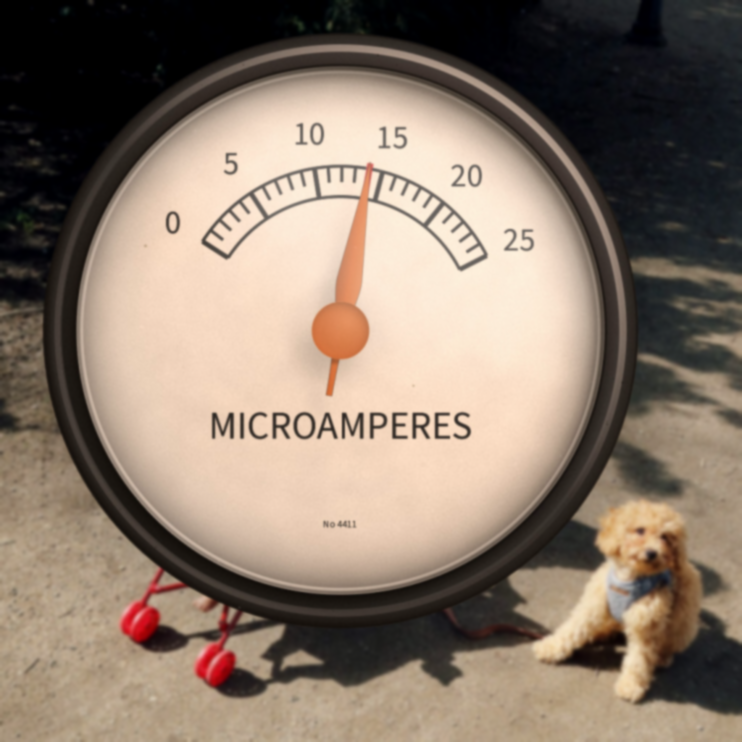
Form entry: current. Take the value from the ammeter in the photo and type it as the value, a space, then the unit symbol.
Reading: 14 µA
